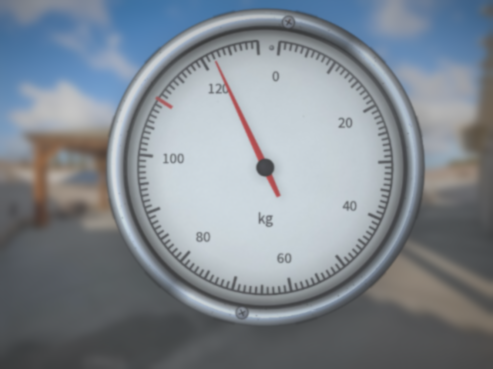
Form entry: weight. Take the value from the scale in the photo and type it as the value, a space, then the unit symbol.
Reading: 122 kg
